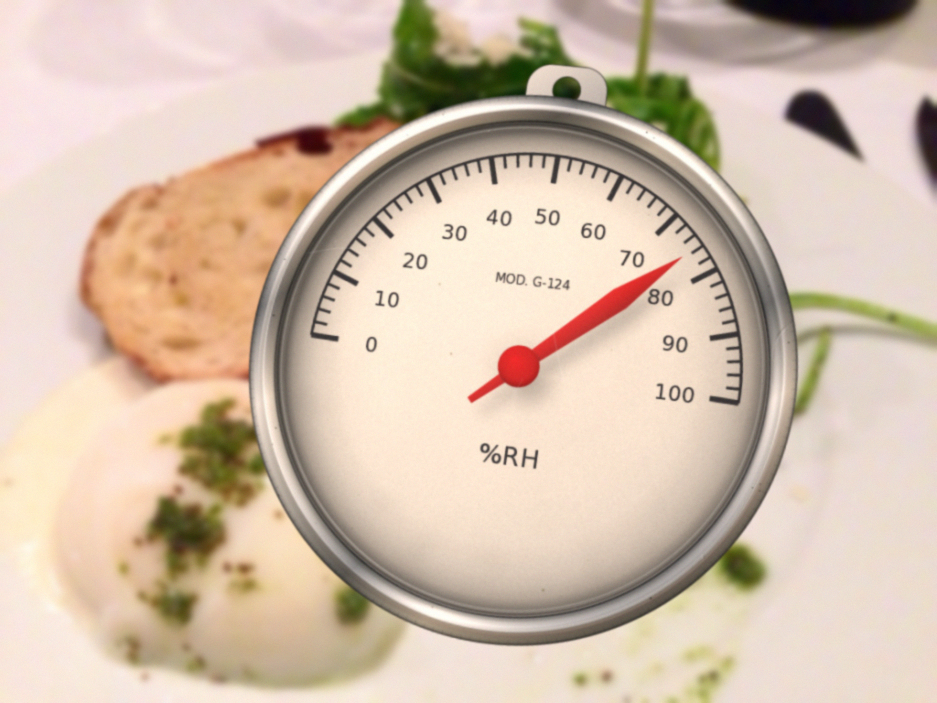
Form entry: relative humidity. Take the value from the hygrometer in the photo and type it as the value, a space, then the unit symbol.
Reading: 76 %
